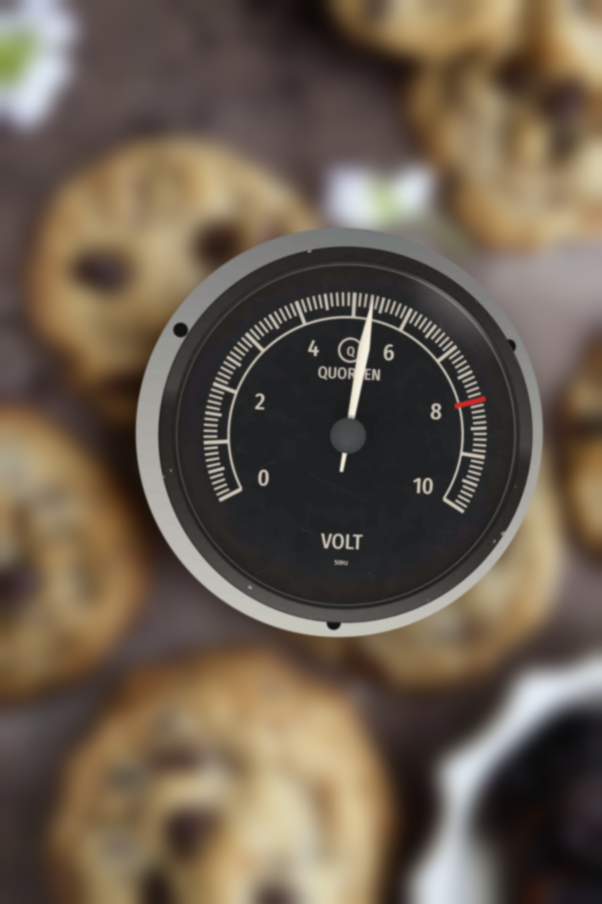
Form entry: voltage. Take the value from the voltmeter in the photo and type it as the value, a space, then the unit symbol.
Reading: 5.3 V
